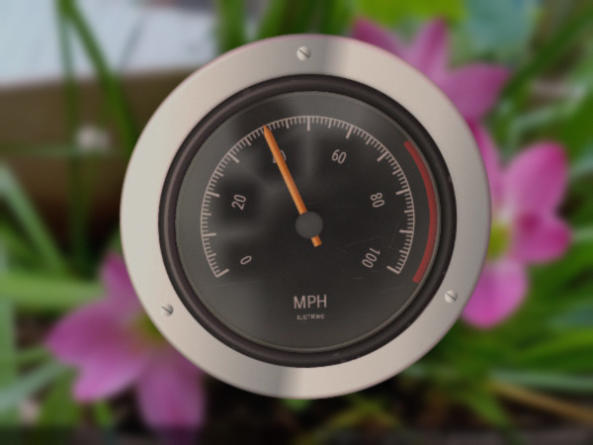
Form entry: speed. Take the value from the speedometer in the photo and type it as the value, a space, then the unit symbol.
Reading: 40 mph
